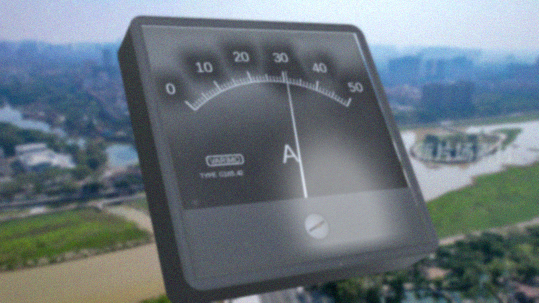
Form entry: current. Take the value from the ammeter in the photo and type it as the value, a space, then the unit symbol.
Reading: 30 A
